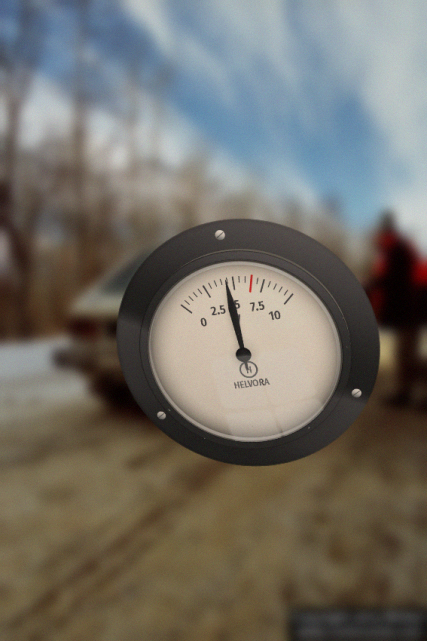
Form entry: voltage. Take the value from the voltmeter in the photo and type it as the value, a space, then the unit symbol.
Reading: 4.5 V
